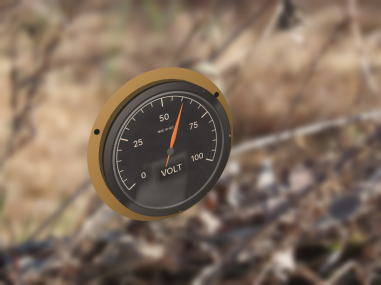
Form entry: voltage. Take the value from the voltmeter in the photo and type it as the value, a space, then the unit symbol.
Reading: 60 V
